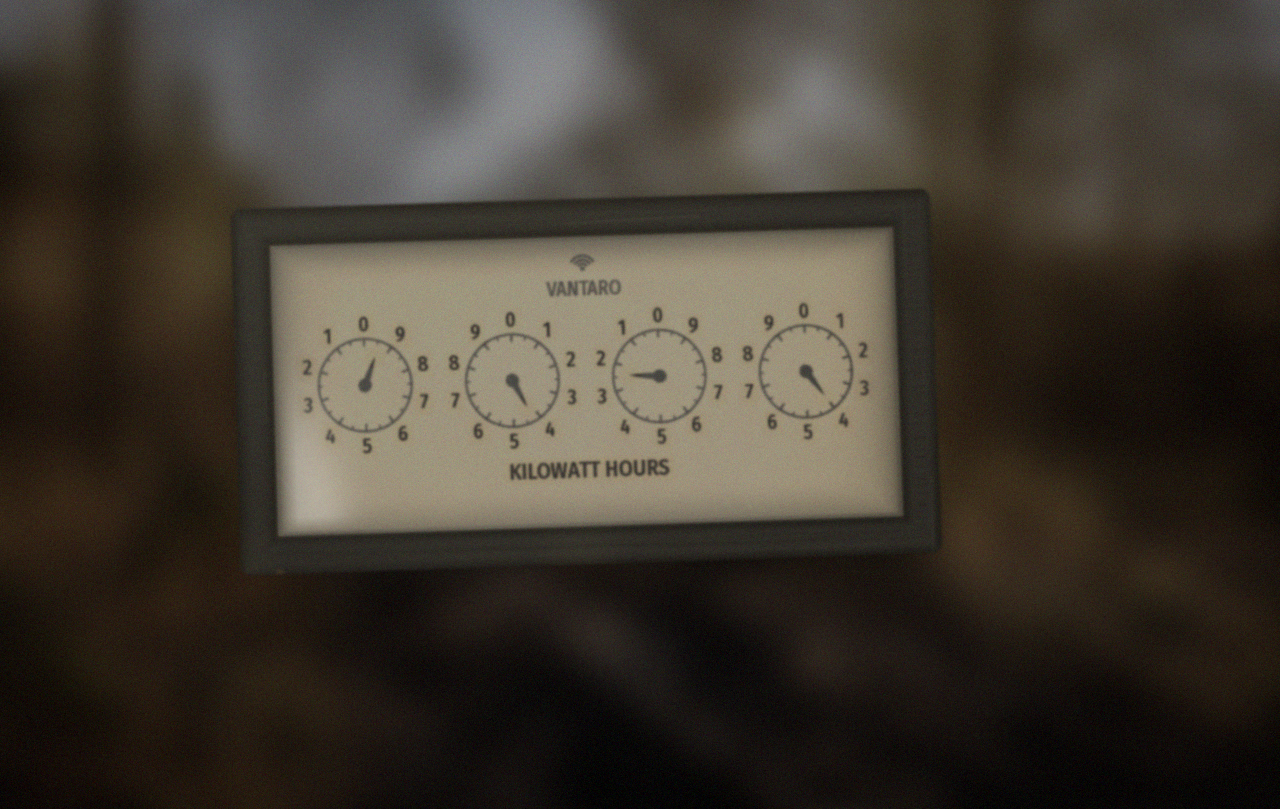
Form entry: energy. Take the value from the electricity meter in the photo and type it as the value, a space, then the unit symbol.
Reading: 9424 kWh
